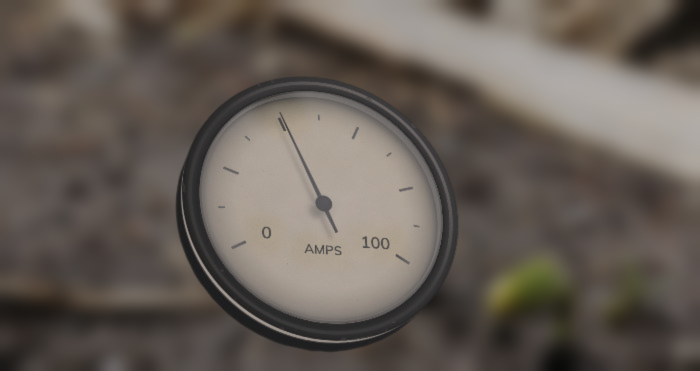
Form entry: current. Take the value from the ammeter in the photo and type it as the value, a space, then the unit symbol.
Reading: 40 A
